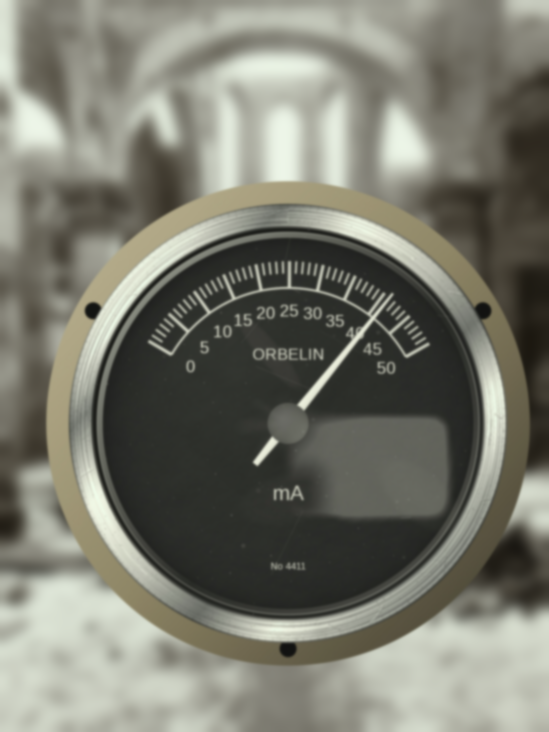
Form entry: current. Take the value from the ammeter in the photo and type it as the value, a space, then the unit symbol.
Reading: 41 mA
